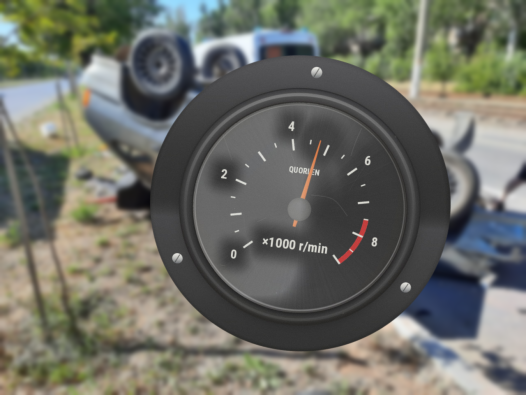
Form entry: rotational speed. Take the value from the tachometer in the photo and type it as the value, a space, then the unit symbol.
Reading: 4750 rpm
